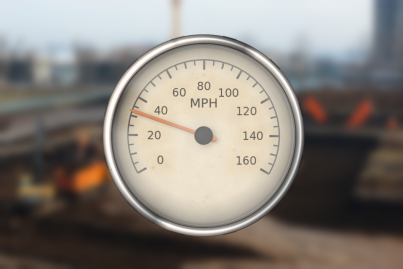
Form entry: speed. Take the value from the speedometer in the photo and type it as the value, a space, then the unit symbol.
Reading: 32.5 mph
